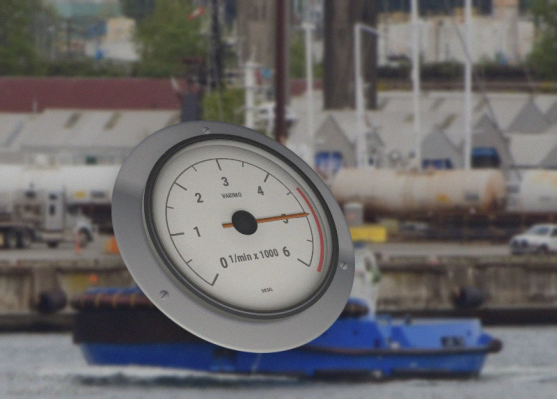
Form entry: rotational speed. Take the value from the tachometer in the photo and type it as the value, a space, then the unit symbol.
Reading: 5000 rpm
